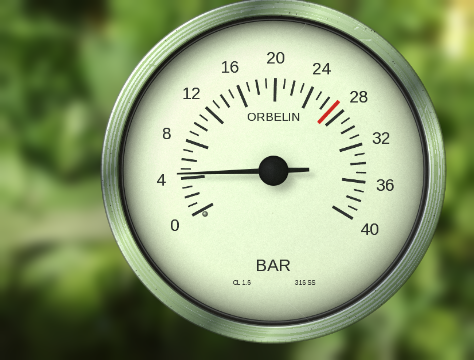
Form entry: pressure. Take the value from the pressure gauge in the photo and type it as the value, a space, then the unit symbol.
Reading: 4.5 bar
